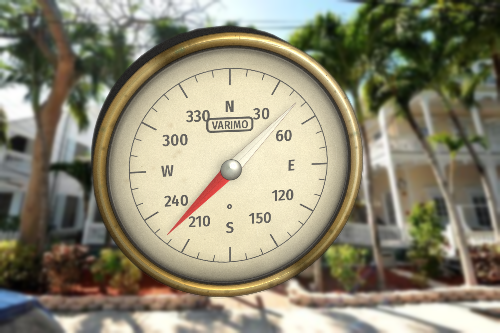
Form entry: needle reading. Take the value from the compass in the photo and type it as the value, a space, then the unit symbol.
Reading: 225 °
